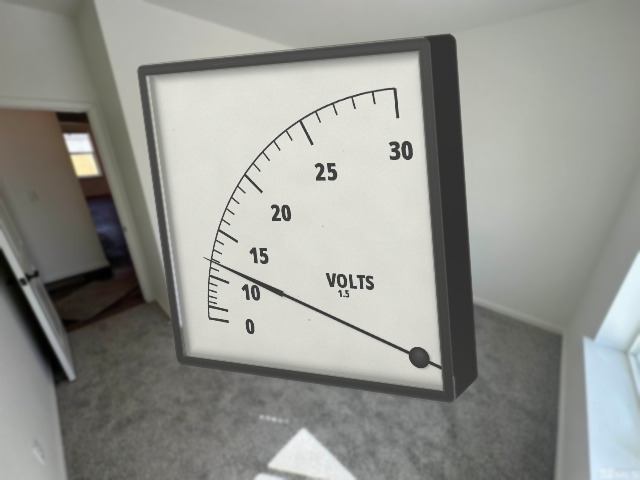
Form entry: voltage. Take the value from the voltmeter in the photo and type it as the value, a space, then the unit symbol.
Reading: 12 V
